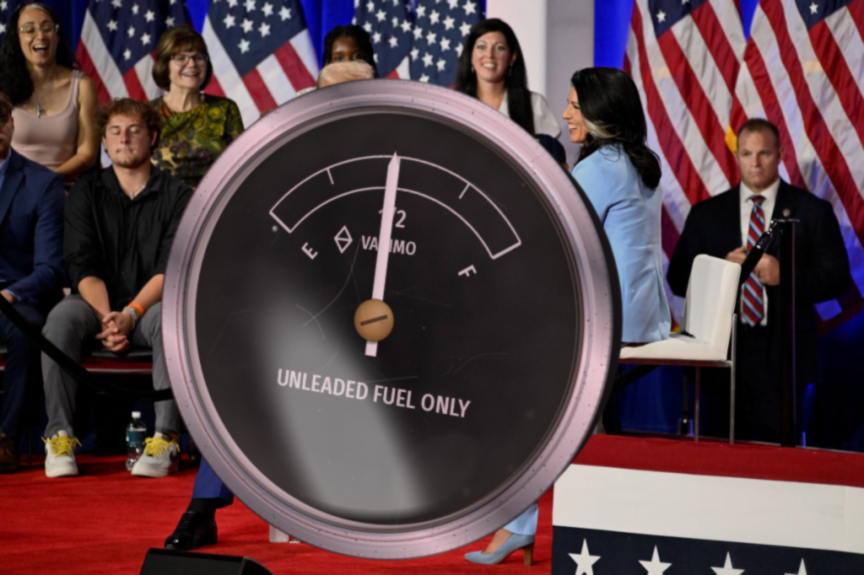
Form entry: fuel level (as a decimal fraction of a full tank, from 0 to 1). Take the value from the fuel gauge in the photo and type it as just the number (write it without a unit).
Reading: 0.5
